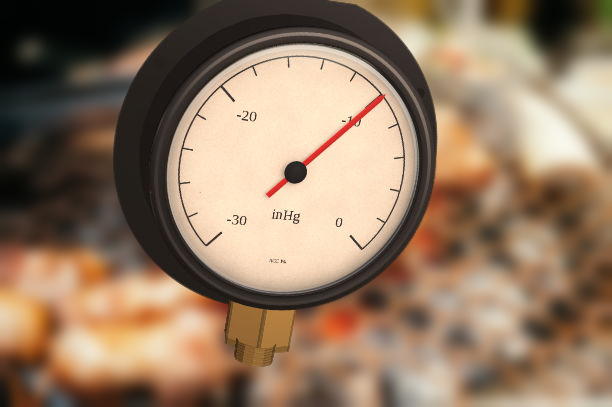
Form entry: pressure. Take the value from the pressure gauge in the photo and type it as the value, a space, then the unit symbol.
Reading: -10 inHg
